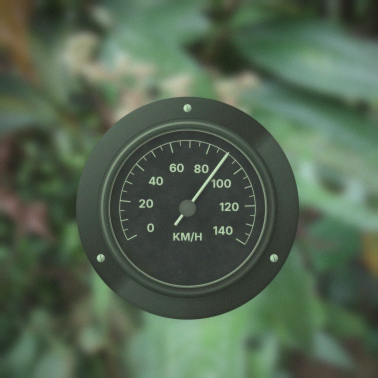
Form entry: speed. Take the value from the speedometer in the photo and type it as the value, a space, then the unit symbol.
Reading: 90 km/h
